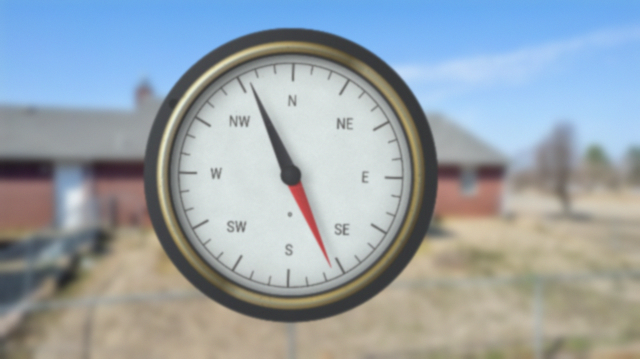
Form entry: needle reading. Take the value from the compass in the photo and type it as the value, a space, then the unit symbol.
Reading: 155 °
